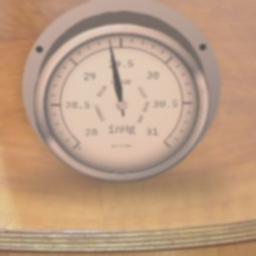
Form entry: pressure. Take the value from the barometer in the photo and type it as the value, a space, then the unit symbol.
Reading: 29.4 inHg
